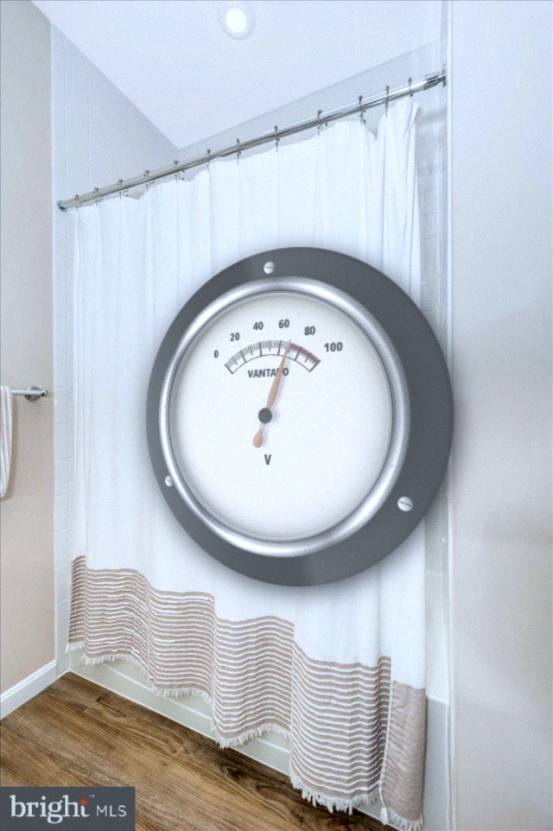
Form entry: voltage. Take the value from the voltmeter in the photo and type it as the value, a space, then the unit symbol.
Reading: 70 V
